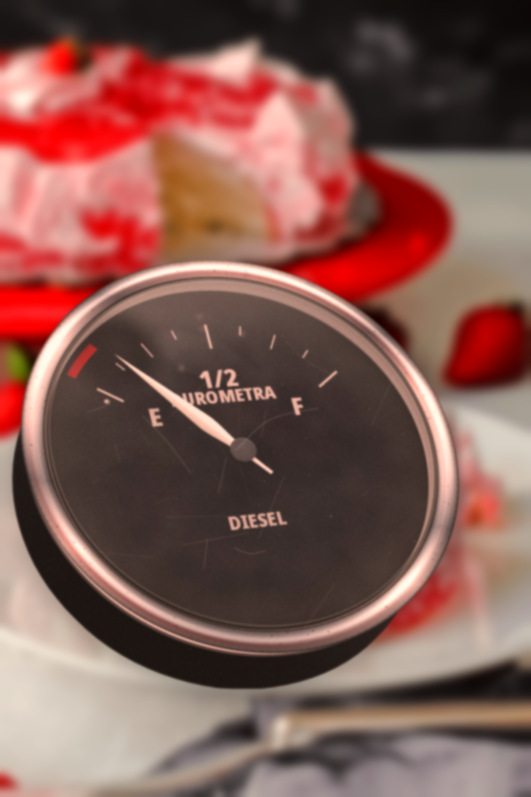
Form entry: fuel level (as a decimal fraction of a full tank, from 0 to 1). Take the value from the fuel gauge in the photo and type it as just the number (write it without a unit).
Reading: 0.125
